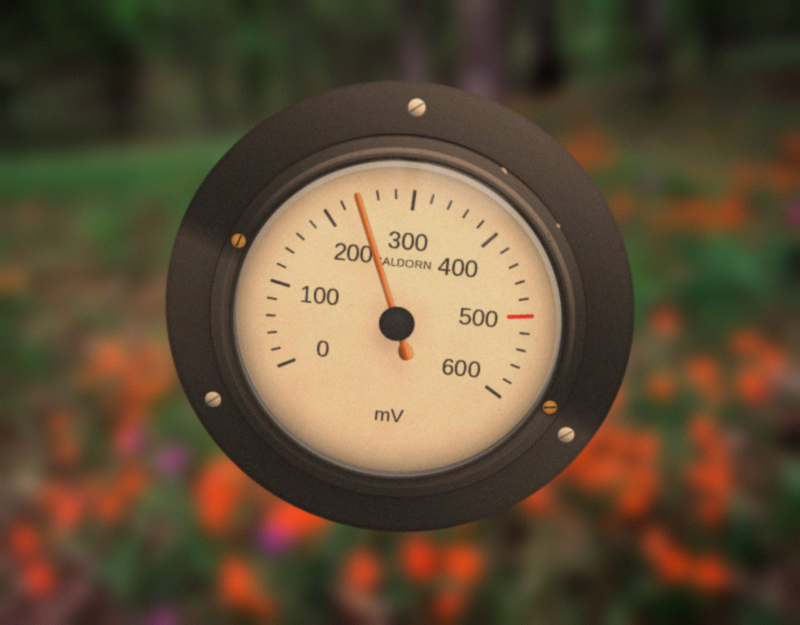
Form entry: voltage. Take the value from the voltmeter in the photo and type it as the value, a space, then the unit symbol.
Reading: 240 mV
